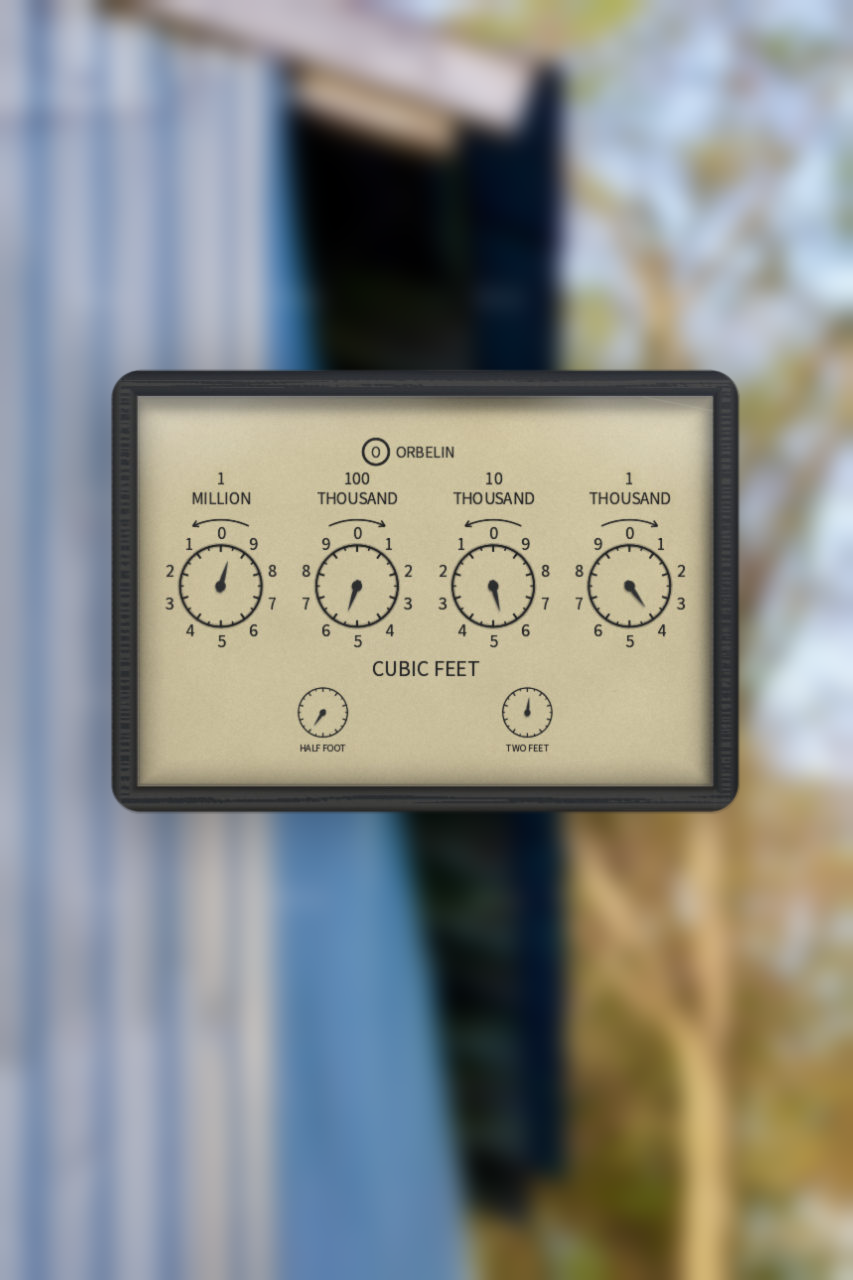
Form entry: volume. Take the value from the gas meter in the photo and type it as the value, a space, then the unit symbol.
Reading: 955400 ft³
